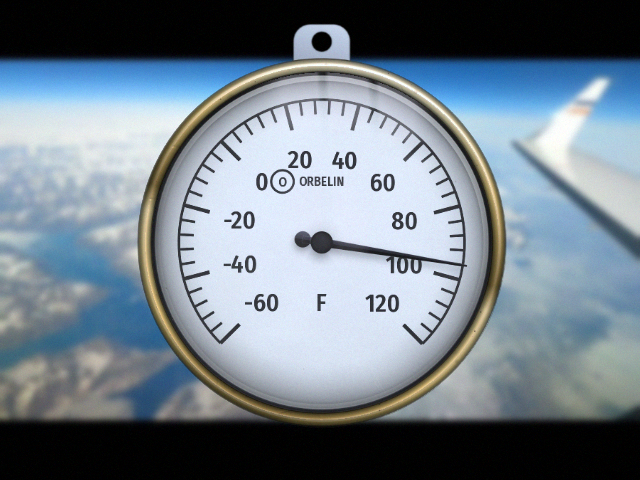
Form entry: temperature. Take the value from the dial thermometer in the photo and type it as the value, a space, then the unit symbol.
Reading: 96 °F
